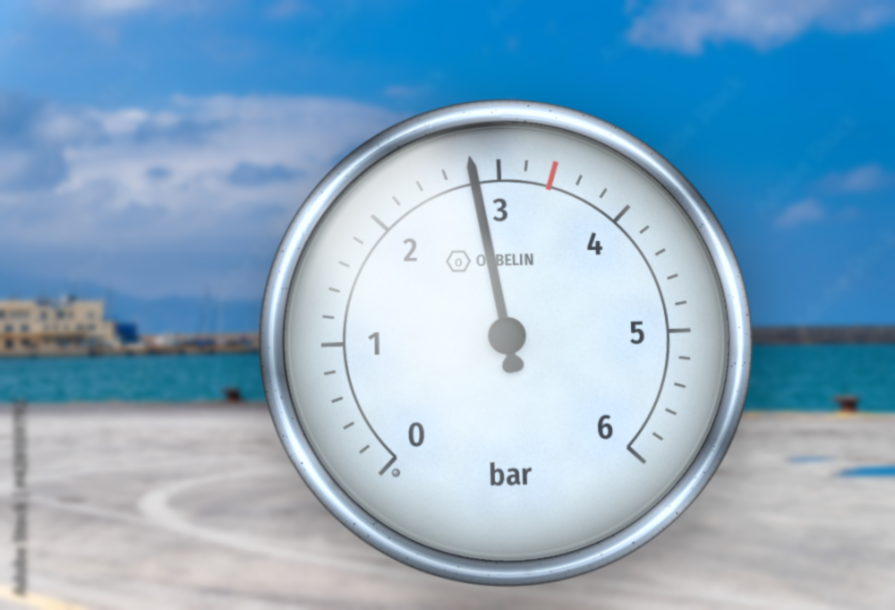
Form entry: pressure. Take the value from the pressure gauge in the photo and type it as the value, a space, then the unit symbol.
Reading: 2.8 bar
